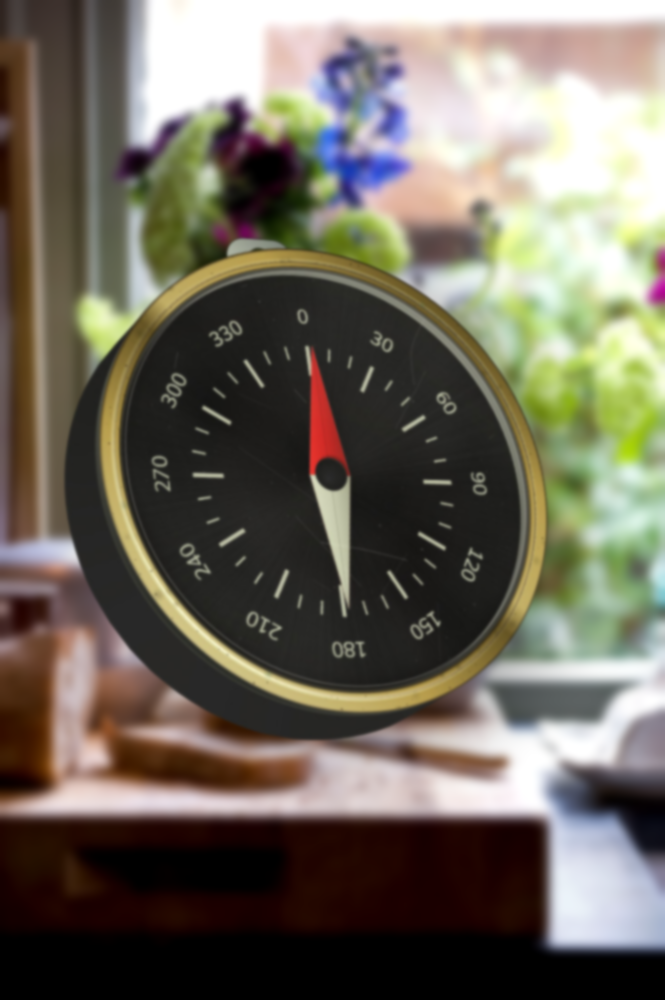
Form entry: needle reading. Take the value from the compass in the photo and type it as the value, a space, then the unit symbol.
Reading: 0 °
